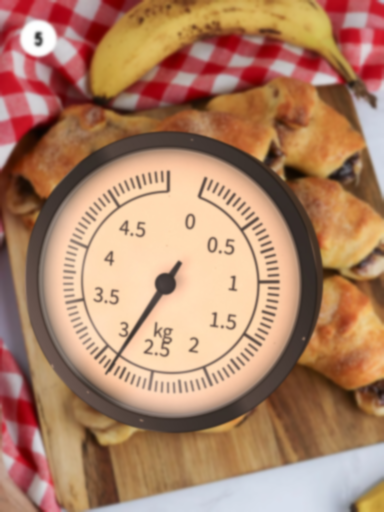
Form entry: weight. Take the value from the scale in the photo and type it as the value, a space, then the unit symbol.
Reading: 2.85 kg
